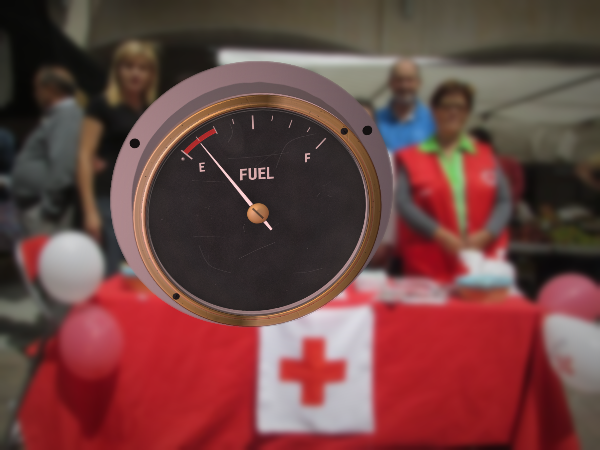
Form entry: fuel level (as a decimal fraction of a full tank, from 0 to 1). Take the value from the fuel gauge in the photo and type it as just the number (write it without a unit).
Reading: 0.125
